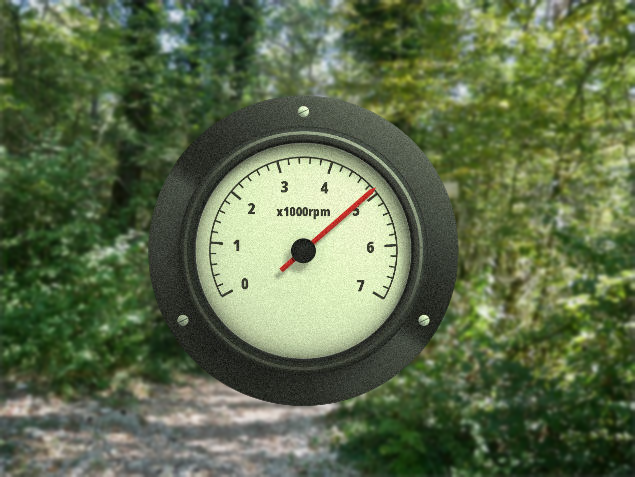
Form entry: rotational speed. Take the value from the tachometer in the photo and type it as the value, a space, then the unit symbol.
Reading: 4900 rpm
